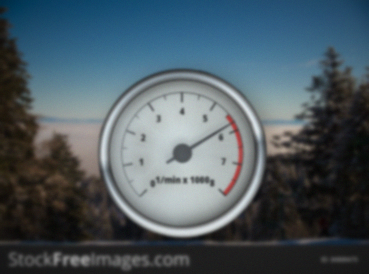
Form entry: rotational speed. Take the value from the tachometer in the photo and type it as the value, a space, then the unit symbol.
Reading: 5750 rpm
